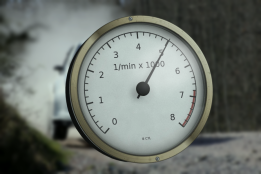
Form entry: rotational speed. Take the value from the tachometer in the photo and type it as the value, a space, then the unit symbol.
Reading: 5000 rpm
